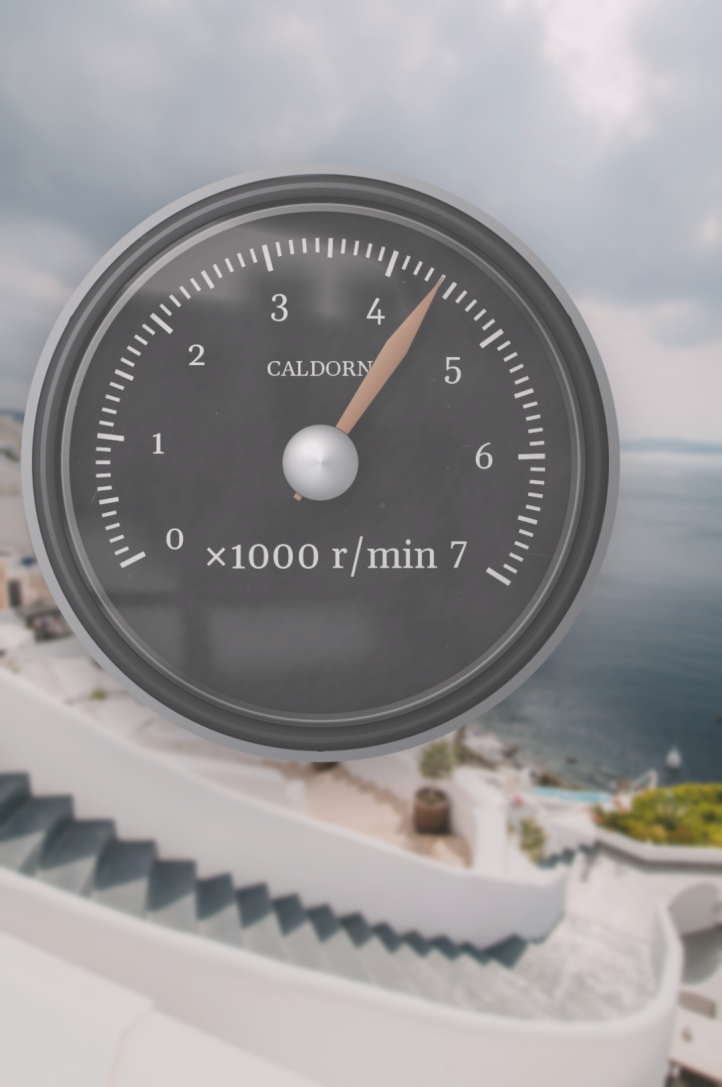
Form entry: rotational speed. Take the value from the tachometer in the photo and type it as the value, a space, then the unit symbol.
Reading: 4400 rpm
